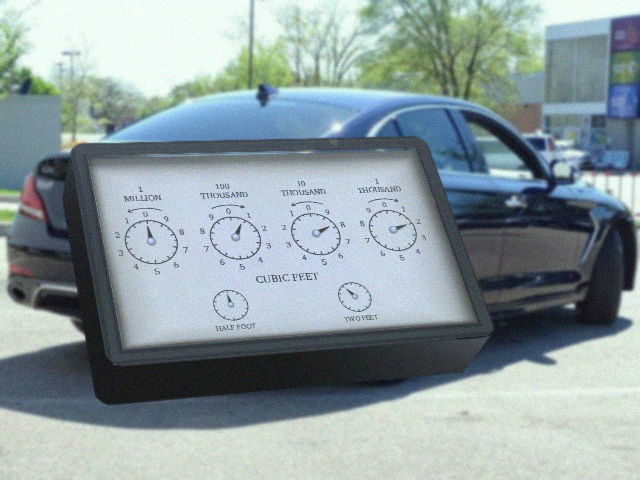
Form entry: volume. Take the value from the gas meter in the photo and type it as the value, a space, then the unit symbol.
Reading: 8200 ft³
